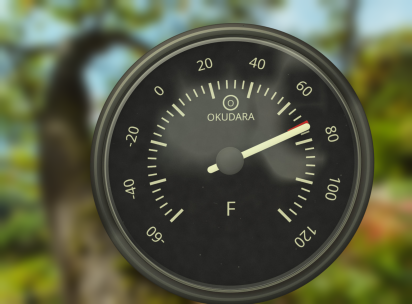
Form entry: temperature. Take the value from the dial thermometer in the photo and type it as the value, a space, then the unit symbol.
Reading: 74 °F
